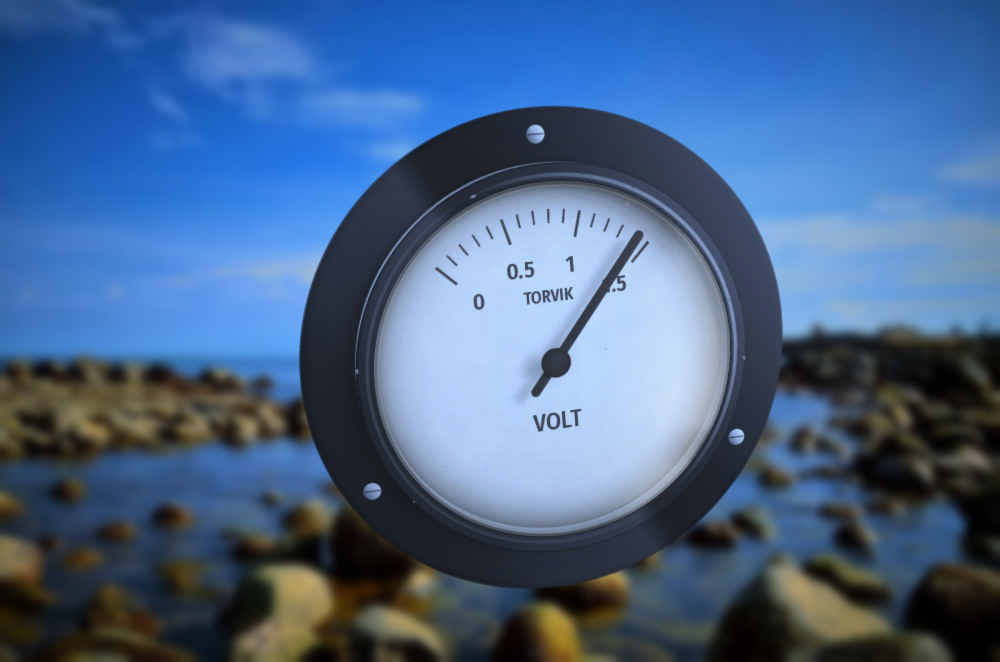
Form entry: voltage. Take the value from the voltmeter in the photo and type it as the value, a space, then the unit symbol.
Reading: 1.4 V
